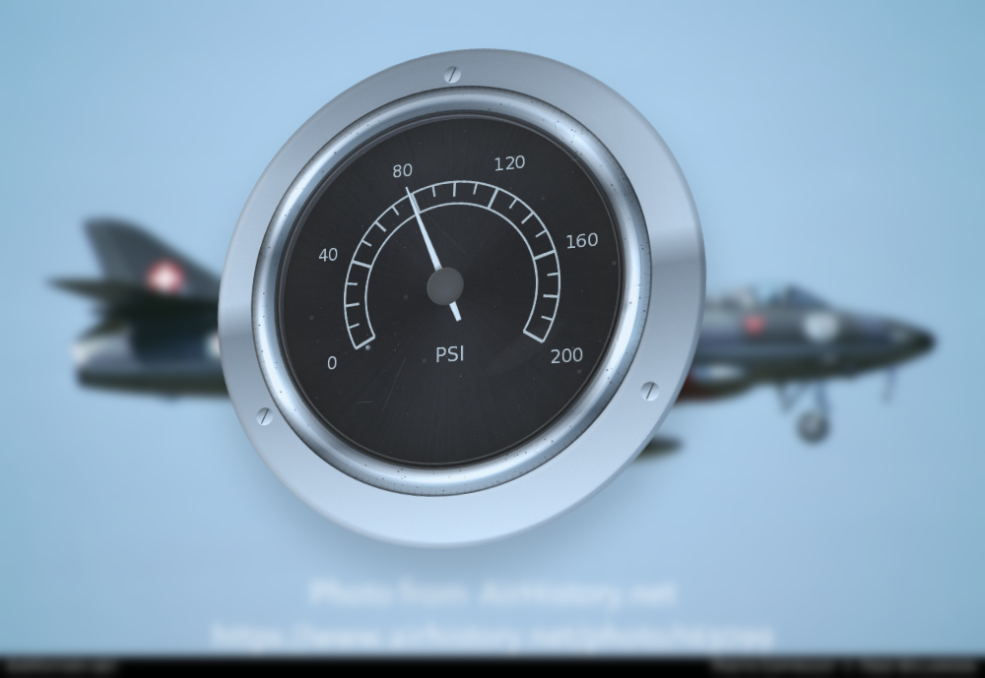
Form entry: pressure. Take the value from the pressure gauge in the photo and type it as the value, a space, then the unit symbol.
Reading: 80 psi
